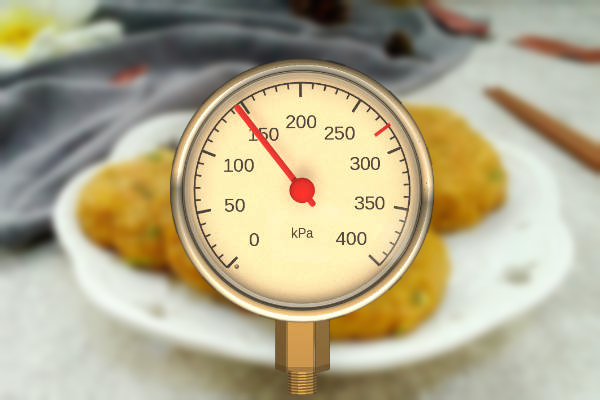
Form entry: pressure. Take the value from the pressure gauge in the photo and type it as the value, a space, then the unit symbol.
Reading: 145 kPa
